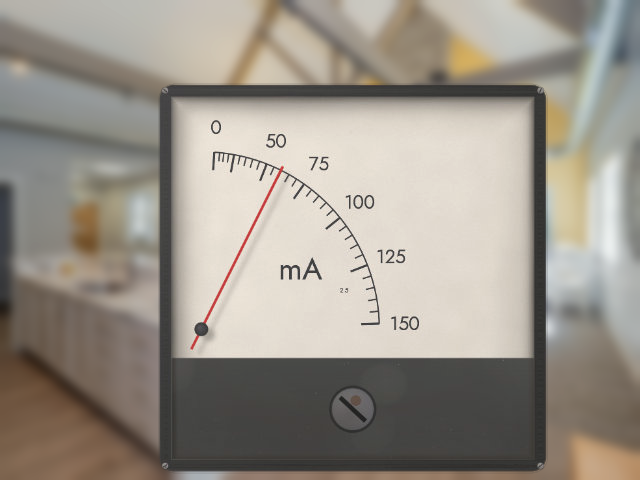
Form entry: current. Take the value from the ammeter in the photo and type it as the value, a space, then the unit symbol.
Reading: 60 mA
